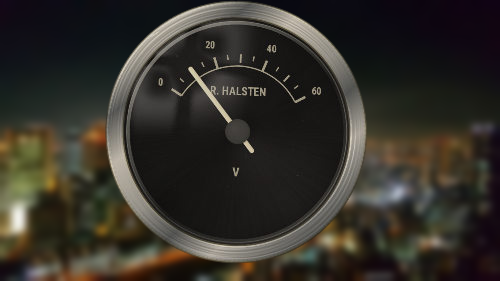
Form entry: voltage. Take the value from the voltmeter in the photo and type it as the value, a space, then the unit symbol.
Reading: 10 V
